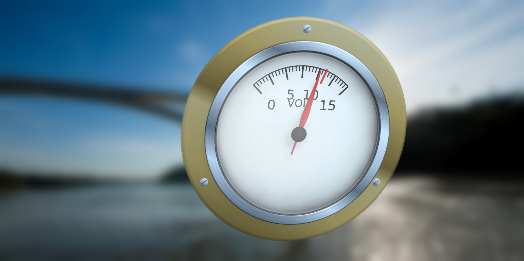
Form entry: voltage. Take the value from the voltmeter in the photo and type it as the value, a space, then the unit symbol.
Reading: 10 V
